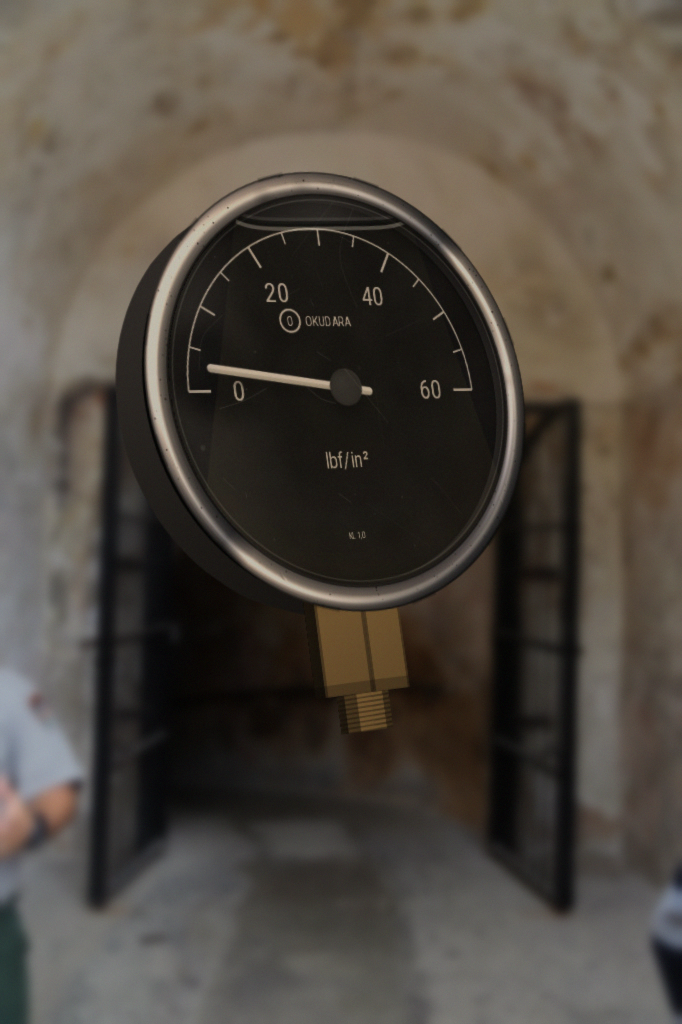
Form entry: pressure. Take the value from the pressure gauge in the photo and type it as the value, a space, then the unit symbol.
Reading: 2.5 psi
